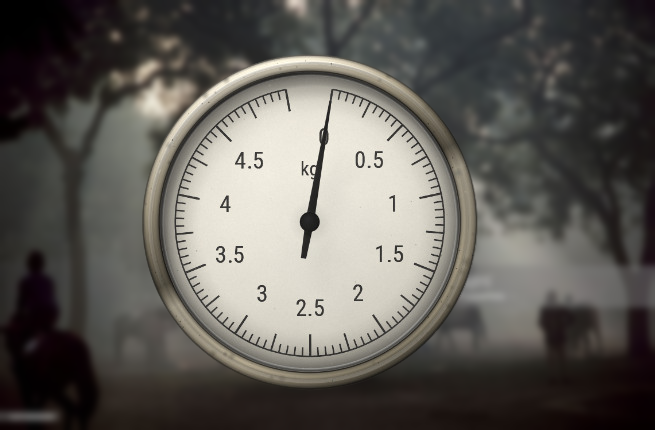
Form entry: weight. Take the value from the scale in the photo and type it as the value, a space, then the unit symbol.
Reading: 0 kg
